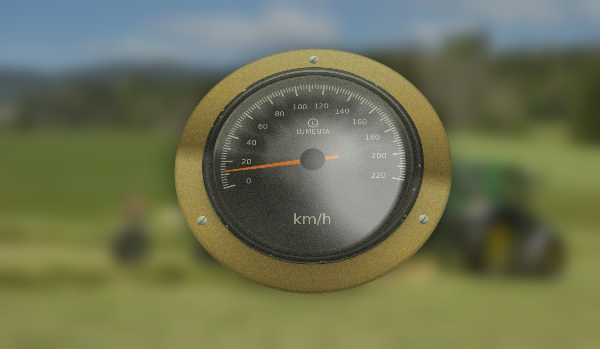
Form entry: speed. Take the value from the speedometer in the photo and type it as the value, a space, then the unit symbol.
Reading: 10 km/h
